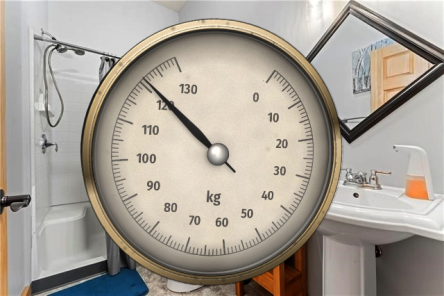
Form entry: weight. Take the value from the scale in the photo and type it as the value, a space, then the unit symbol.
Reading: 121 kg
